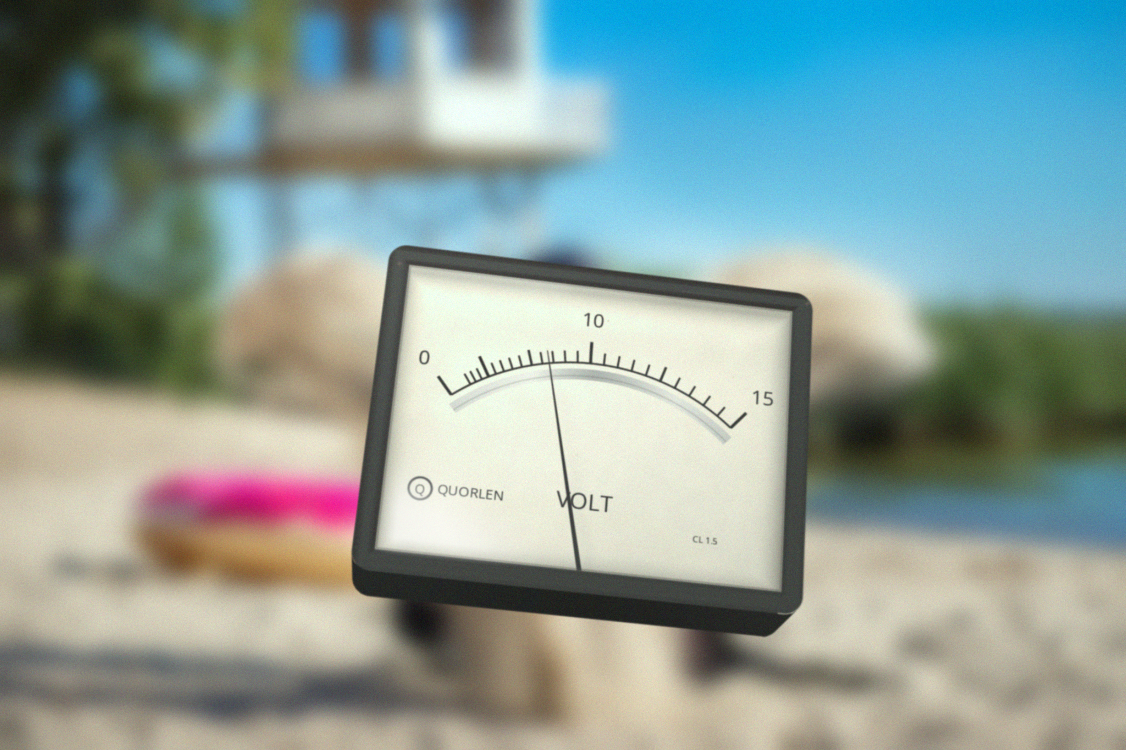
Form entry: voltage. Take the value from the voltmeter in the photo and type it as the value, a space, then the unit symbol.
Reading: 8.25 V
